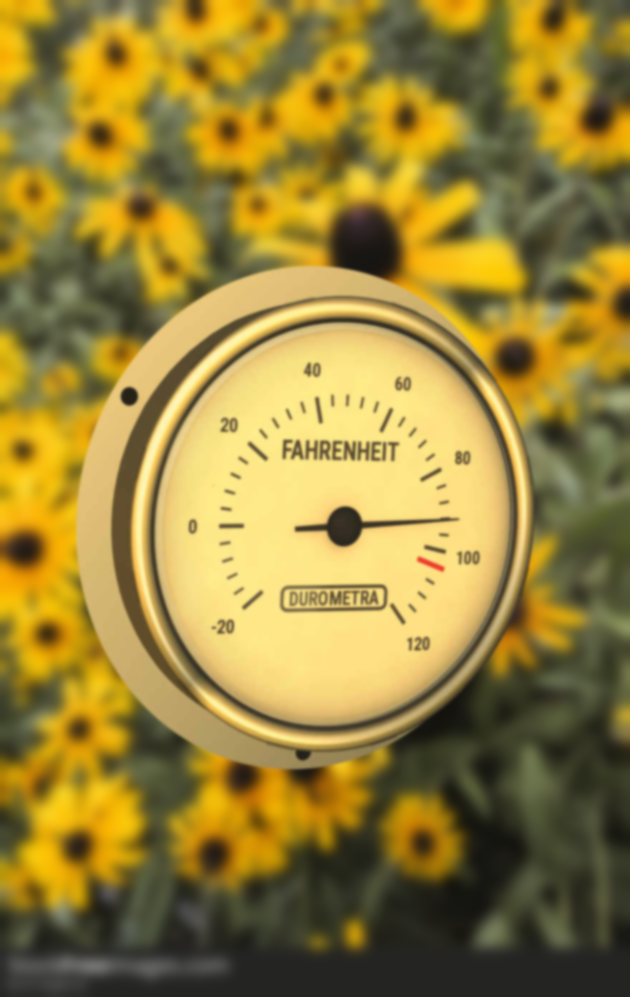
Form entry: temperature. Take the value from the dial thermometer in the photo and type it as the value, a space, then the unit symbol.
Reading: 92 °F
